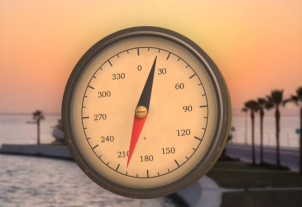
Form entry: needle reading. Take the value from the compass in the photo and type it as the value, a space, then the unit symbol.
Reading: 200 °
